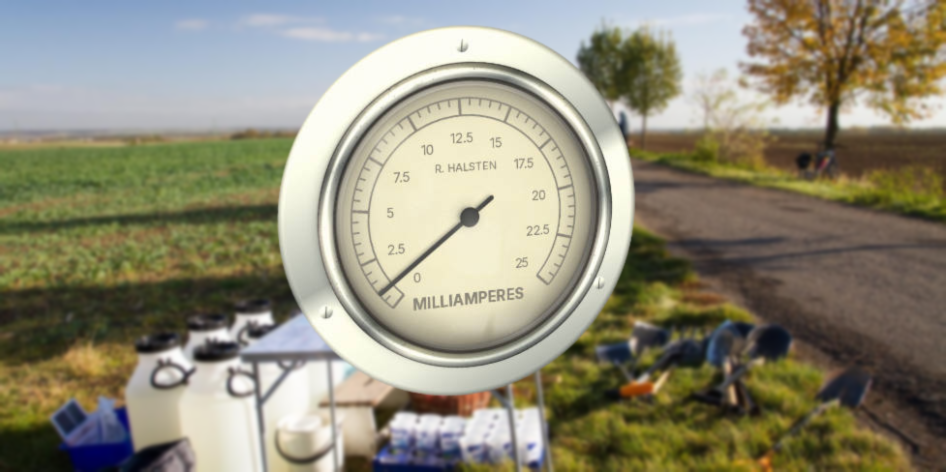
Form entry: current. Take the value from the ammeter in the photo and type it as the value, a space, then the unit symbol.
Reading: 1 mA
